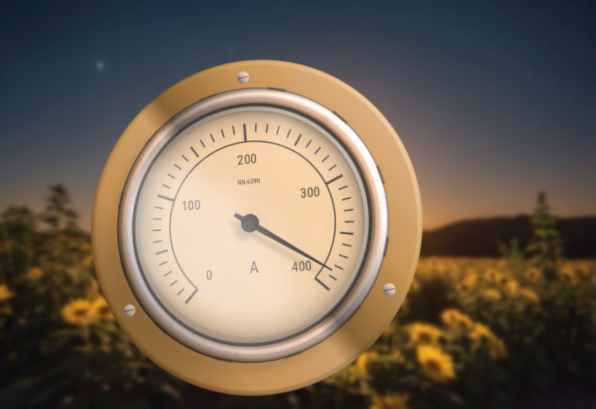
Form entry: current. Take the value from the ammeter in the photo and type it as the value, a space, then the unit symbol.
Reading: 385 A
